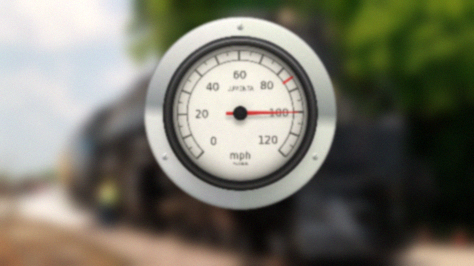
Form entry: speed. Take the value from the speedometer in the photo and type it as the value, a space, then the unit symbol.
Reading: 100 mph
